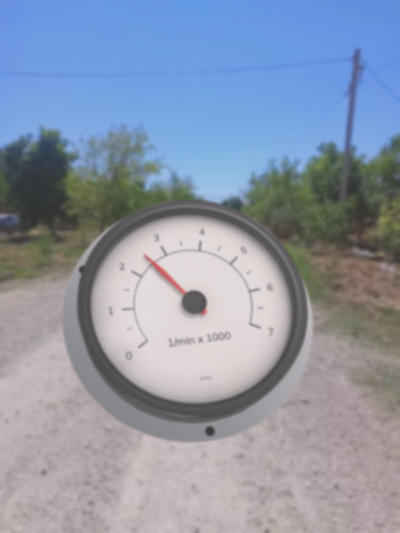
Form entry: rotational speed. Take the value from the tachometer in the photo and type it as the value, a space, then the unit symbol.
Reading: 2500 rpm
